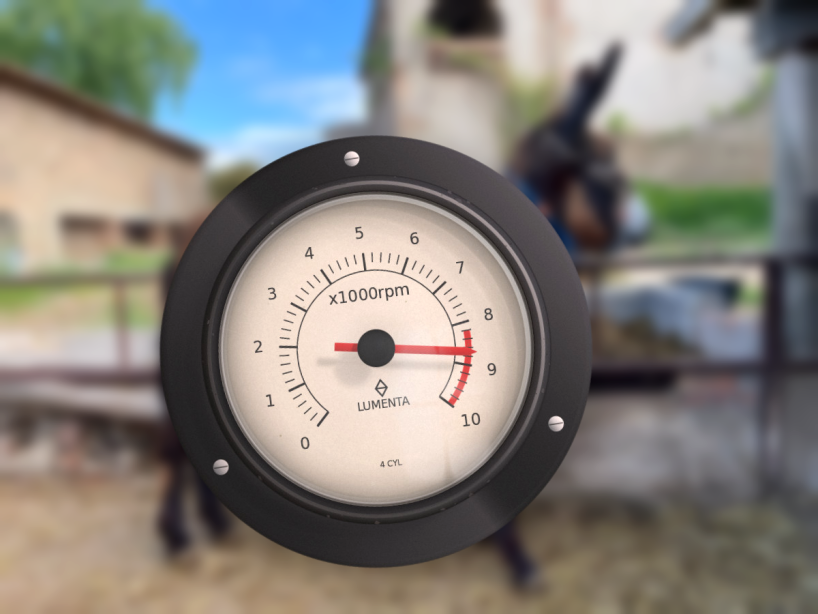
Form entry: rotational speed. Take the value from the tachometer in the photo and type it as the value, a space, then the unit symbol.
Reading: 8700 rpm
